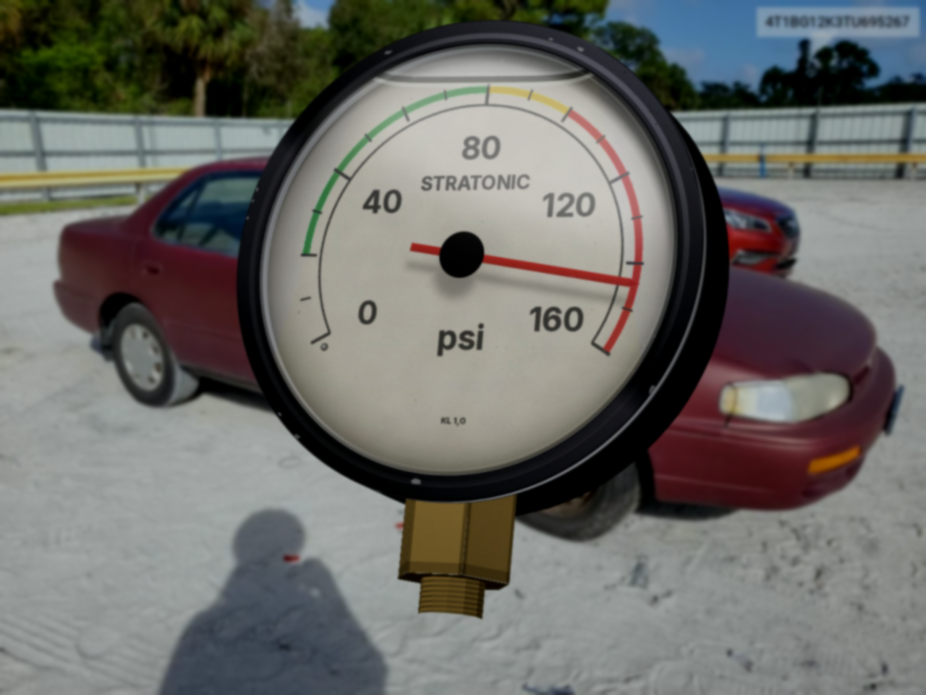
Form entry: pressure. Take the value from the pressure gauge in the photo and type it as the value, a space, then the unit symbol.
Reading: 145 psi
